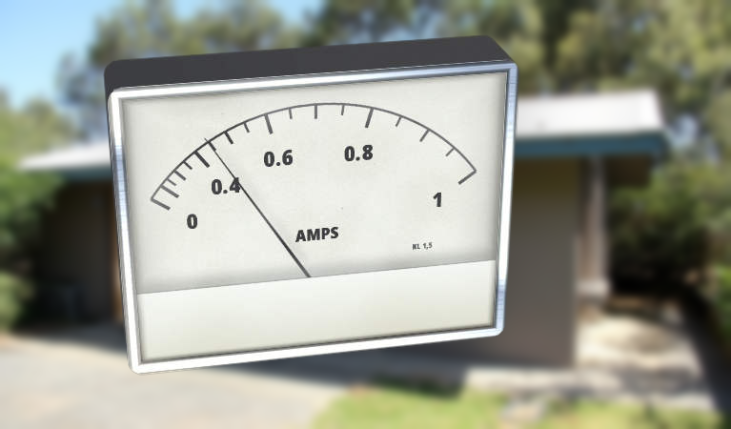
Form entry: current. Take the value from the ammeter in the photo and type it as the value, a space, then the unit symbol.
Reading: 0.45 A
